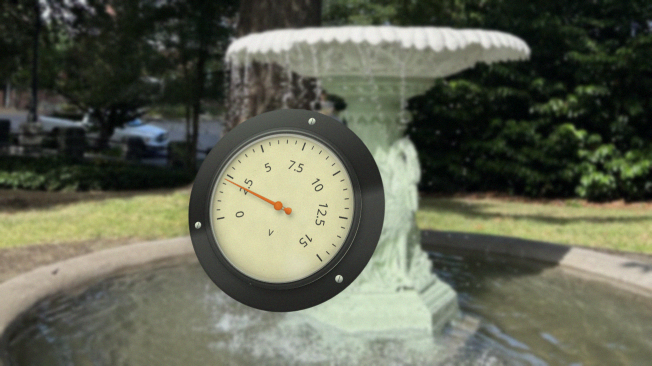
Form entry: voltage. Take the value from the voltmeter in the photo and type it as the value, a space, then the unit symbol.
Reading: 2.25 V
